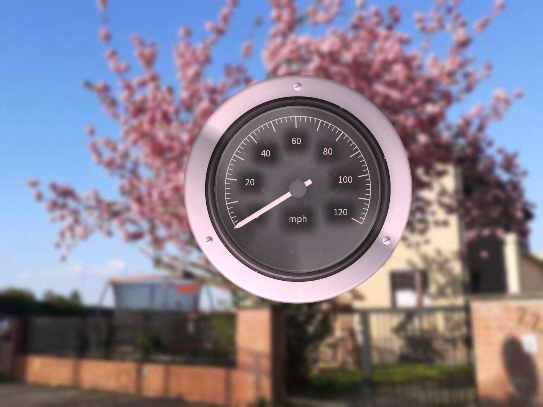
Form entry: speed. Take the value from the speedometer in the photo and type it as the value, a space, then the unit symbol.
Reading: 0 mph
